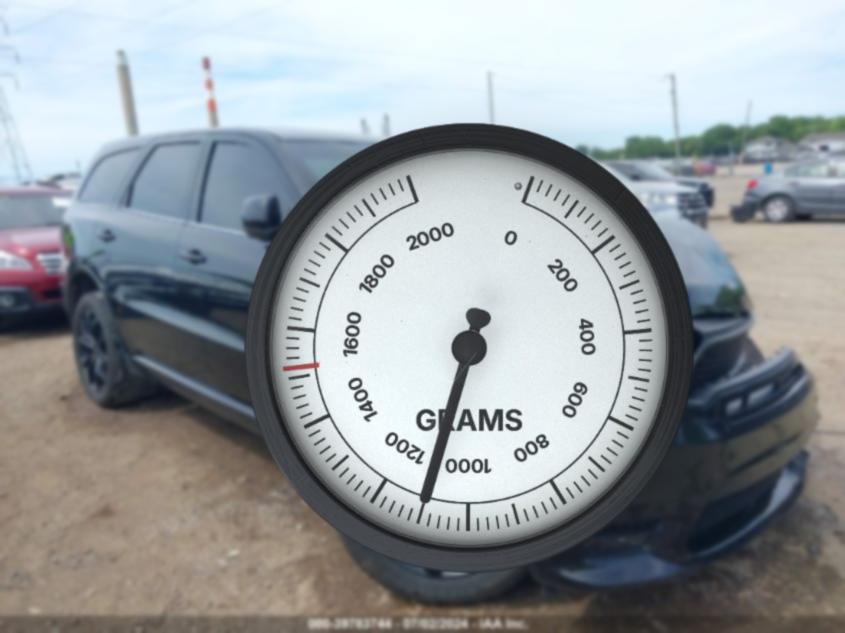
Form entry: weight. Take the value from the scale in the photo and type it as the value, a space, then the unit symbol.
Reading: 1100 g
